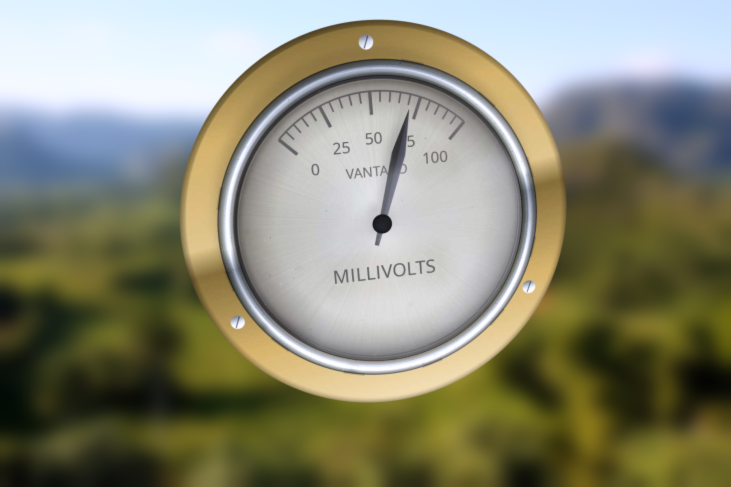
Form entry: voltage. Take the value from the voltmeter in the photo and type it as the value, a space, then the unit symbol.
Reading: 70 mV
